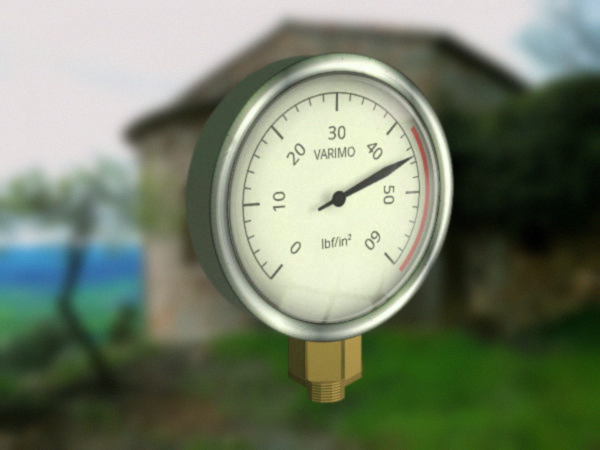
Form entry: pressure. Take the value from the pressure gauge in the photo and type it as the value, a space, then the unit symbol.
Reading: 45 psi
